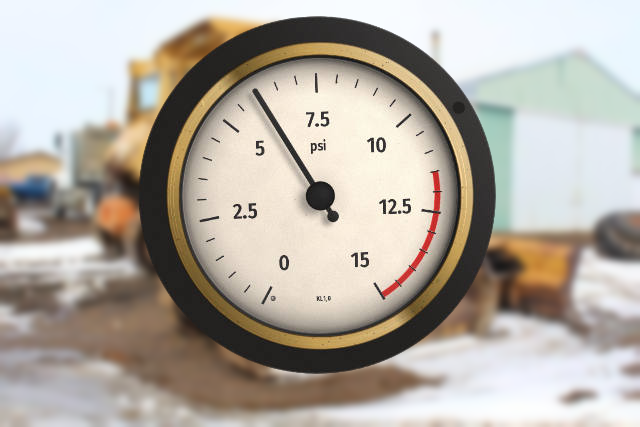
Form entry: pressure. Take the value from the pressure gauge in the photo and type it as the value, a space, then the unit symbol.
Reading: 6 psi
